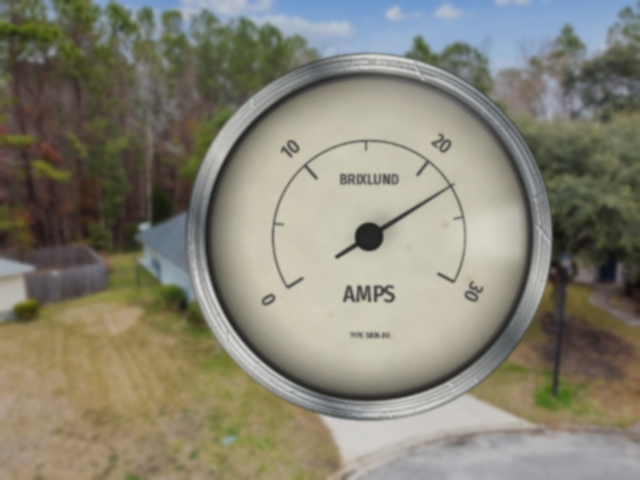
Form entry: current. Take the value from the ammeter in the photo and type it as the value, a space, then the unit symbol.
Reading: 22.5 A
